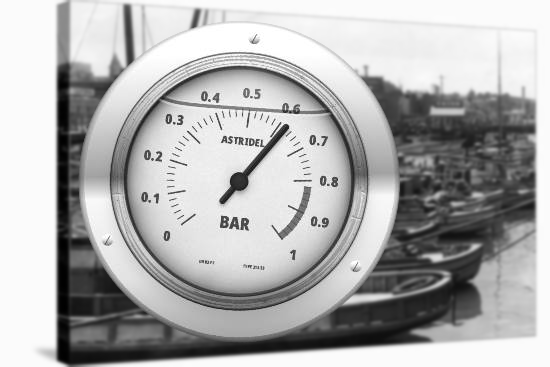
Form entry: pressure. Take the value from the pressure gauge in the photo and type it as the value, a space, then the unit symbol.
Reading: 0.62 bar
